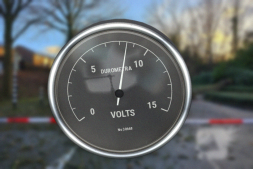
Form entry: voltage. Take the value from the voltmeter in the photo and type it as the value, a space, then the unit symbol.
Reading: 8.5 V
